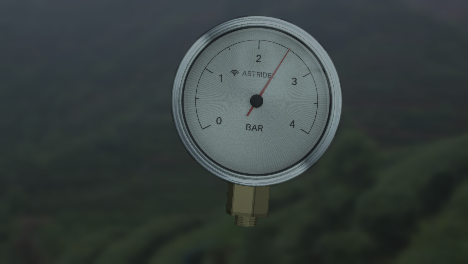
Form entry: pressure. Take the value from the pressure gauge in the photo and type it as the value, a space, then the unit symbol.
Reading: 2.5 bar
